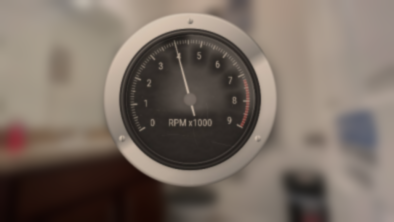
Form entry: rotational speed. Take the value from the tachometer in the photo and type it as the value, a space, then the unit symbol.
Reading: 4000 rpm
